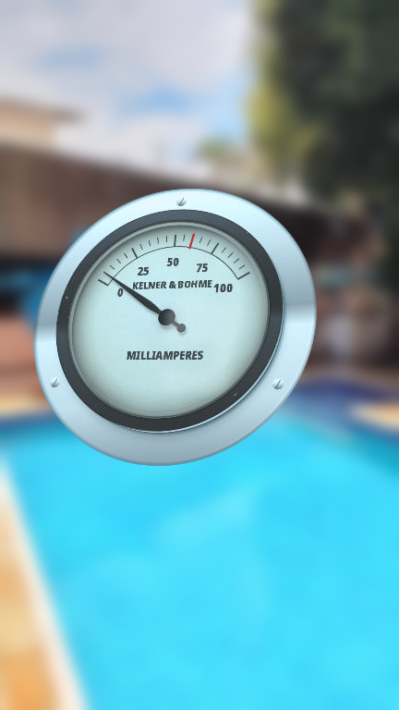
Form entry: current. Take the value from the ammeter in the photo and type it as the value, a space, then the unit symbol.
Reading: 5 mA
